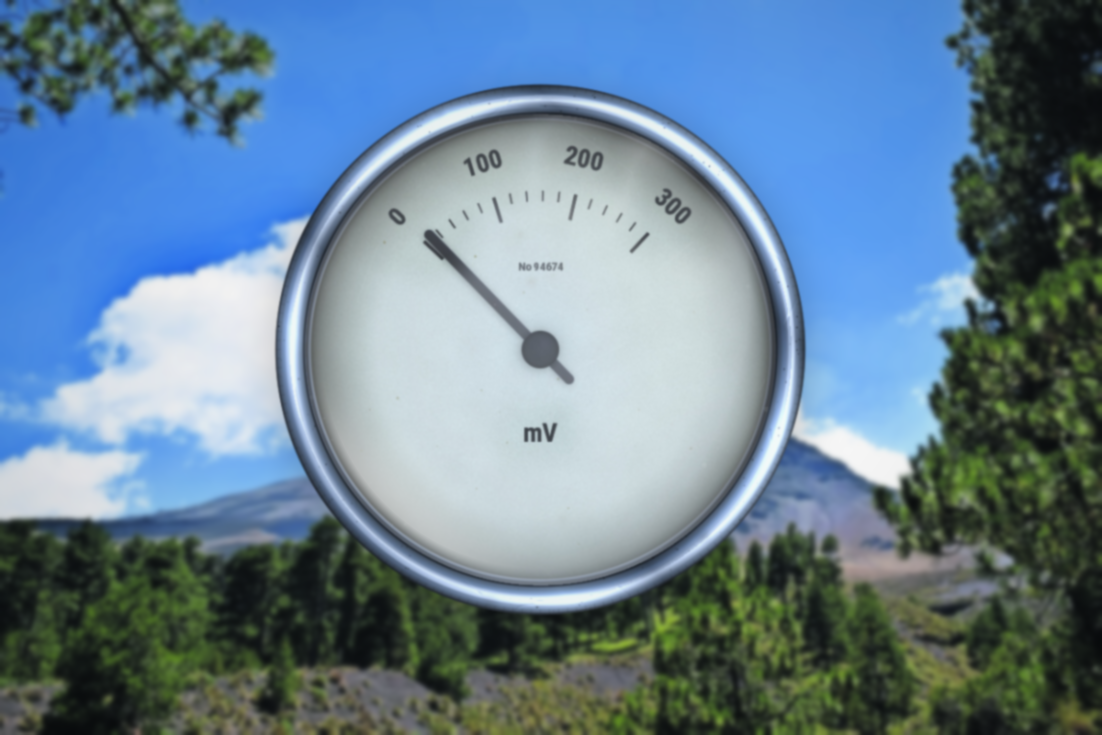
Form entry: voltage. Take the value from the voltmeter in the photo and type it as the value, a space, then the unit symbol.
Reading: 10 mV
